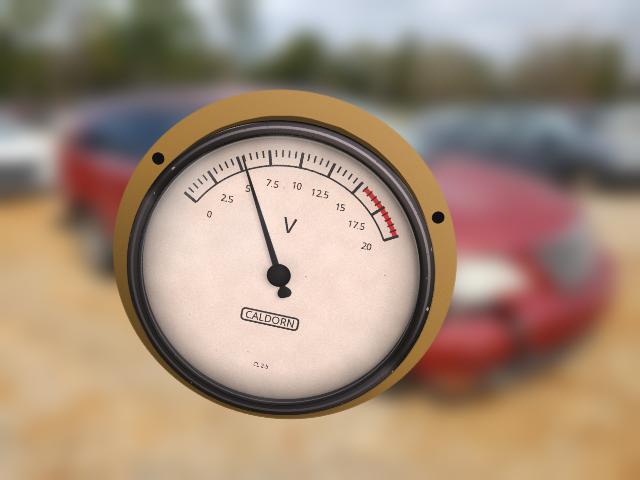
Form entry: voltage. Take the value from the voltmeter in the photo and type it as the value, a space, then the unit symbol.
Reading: 5.5 V
